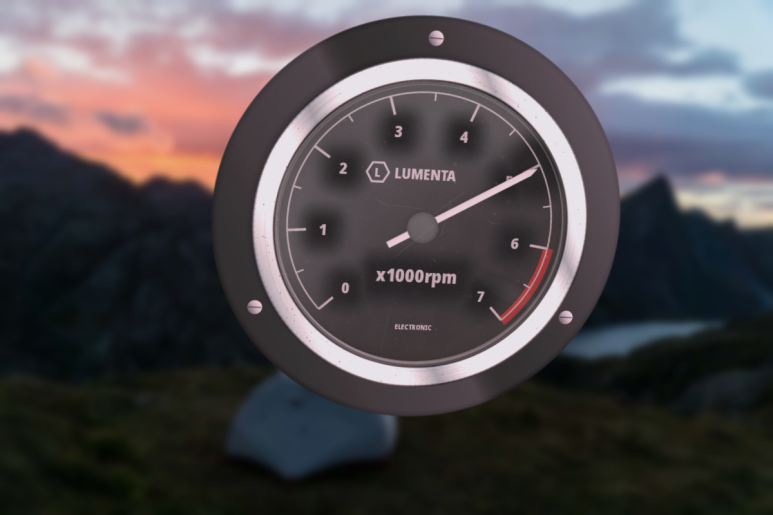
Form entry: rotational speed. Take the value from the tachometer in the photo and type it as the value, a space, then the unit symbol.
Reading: 5000 rpm
